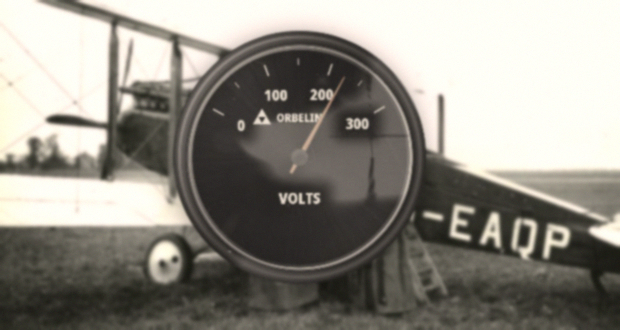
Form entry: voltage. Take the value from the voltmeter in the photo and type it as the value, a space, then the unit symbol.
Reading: 225 V
